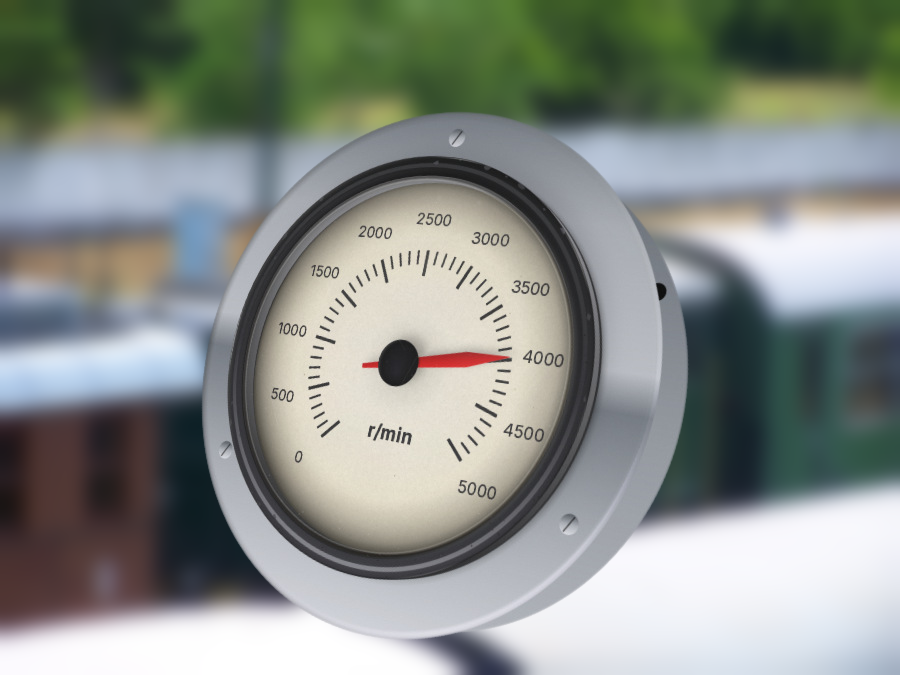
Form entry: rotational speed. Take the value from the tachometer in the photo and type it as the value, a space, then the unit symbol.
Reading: 4000 rpm
